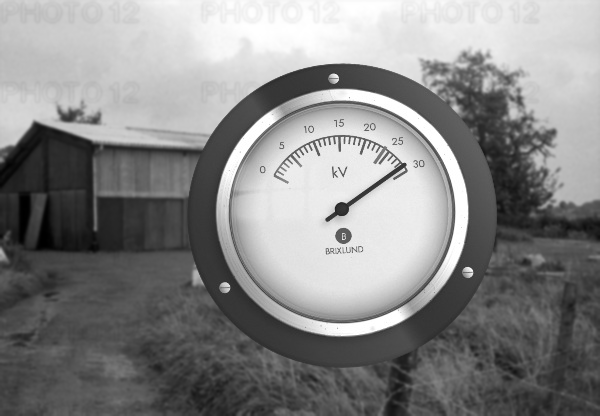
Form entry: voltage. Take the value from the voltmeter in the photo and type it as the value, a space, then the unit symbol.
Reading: 29 kV
